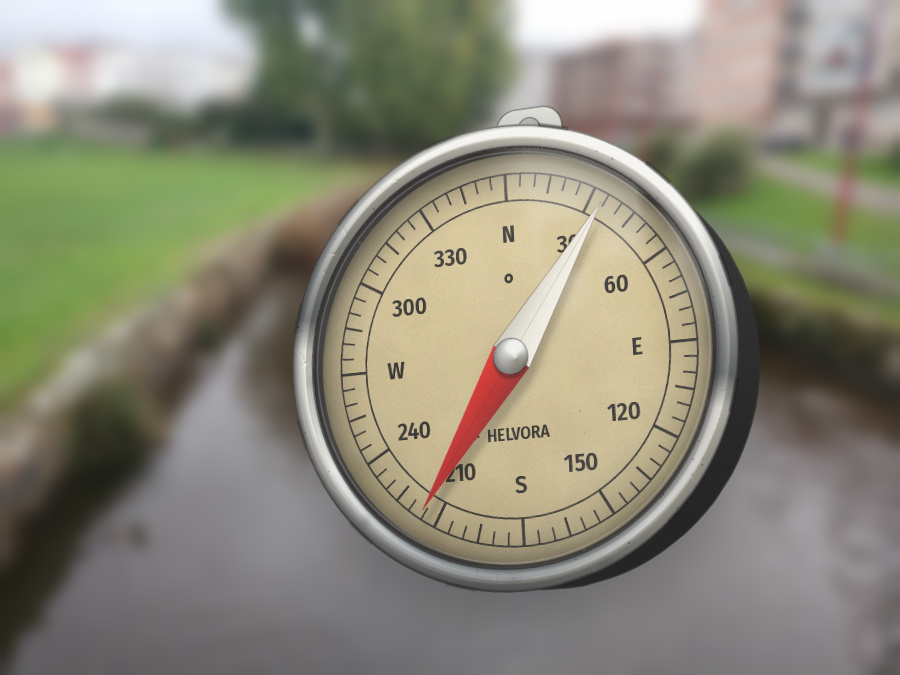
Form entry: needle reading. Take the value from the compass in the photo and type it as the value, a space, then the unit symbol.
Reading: 215 °
